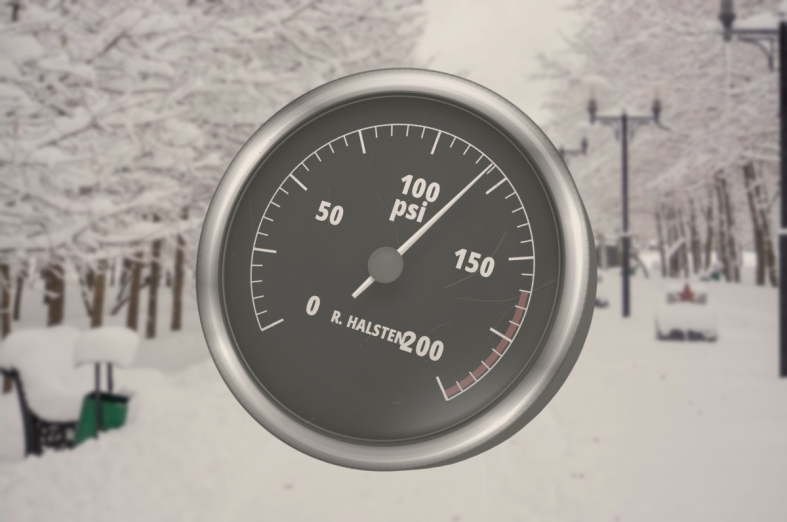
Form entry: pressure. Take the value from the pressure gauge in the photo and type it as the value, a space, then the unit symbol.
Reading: 120 psi
